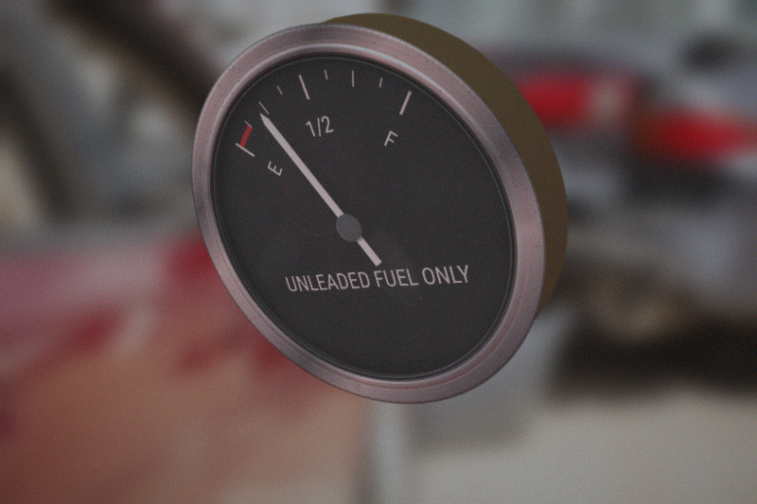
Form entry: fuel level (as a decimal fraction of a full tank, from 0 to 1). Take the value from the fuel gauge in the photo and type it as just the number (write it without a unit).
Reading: 0.25
